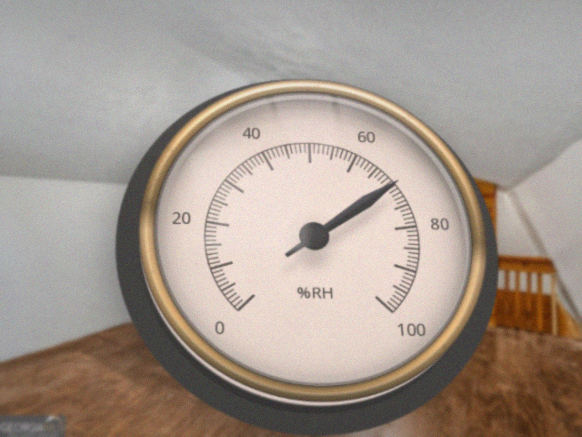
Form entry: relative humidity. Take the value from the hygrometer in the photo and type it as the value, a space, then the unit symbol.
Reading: 70 %
